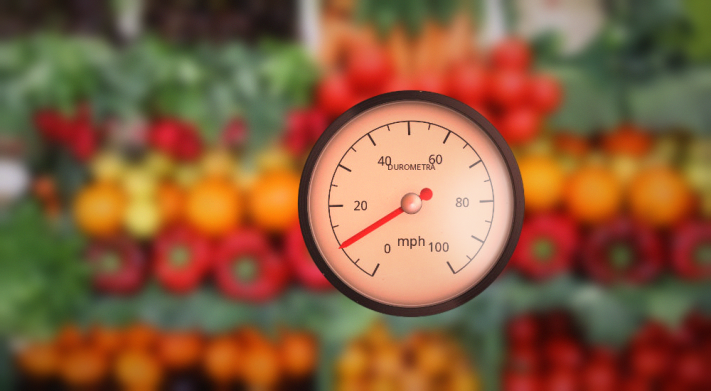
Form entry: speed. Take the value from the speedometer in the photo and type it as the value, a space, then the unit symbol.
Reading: 10 mph
